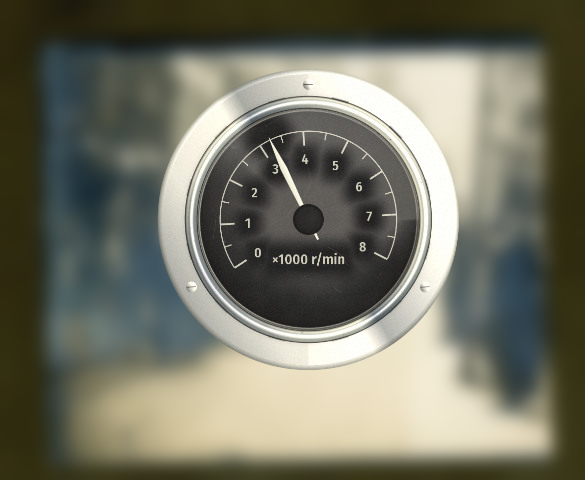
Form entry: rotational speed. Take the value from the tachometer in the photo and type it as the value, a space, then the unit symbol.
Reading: 3250 rpm
